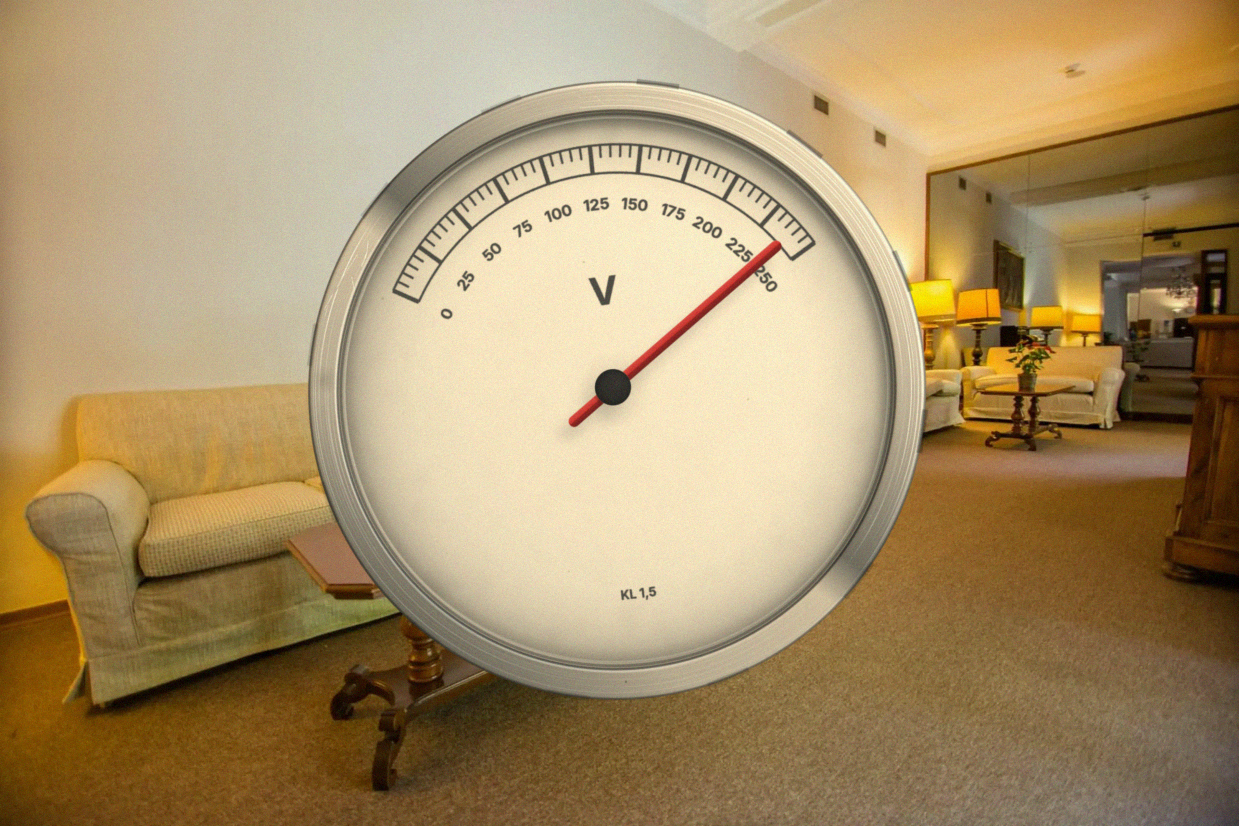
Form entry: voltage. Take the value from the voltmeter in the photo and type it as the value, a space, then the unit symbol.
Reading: 240 V
